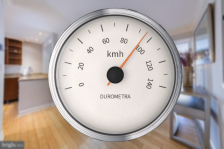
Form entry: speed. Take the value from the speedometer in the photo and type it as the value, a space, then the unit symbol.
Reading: 95 km/h
